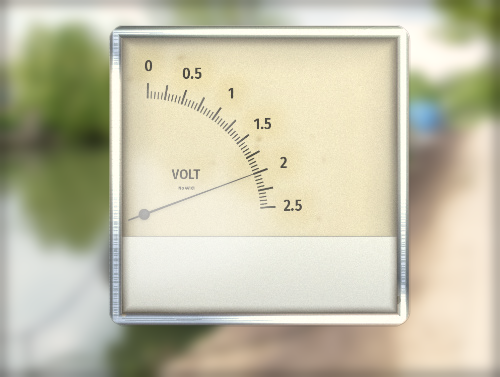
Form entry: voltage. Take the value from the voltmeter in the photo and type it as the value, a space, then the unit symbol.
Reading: 2 V
